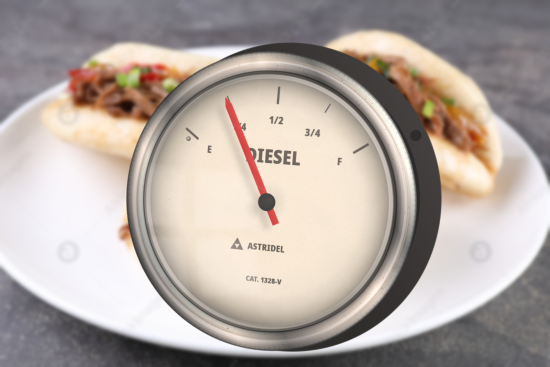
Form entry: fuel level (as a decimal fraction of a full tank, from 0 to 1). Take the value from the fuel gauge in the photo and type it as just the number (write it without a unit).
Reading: 0.25
